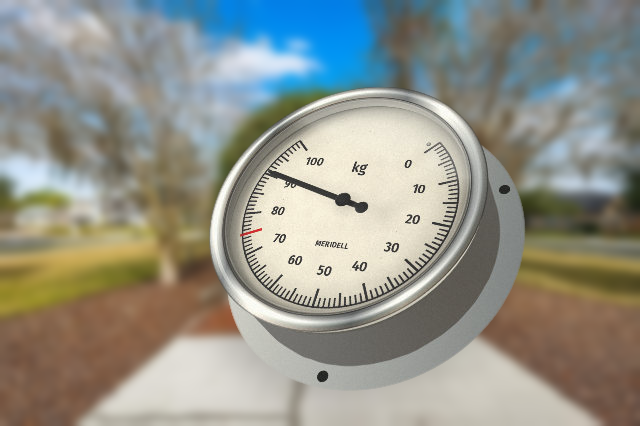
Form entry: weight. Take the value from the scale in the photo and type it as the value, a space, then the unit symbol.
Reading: 90 kg
